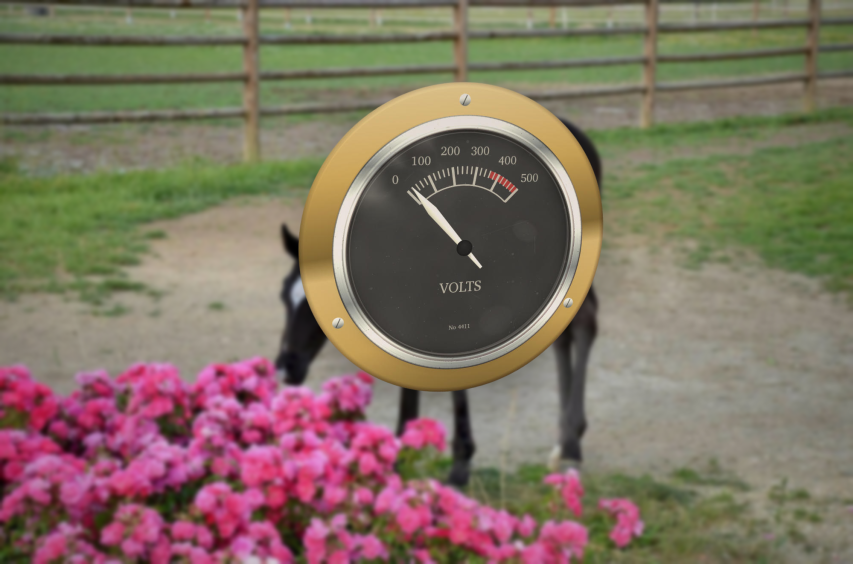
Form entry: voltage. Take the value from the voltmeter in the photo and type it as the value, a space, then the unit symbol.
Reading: 20 V
